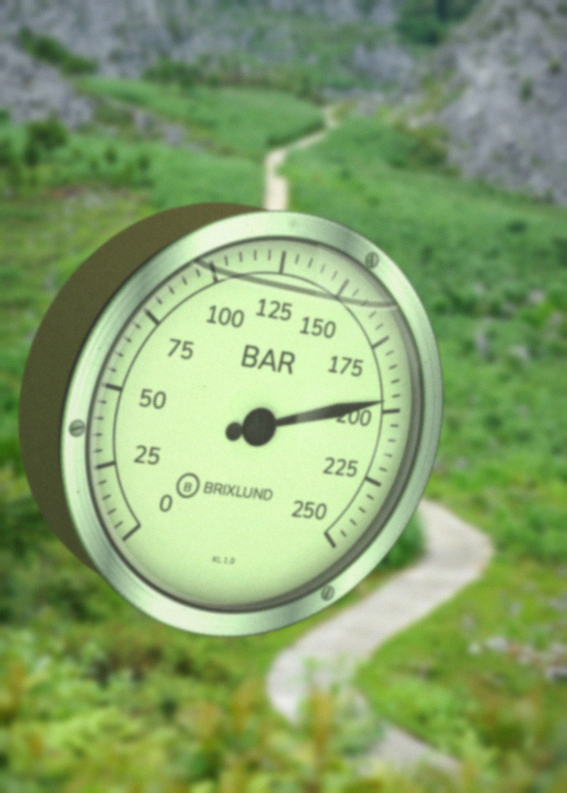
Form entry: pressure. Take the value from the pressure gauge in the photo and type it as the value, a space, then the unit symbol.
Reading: 195 bar
